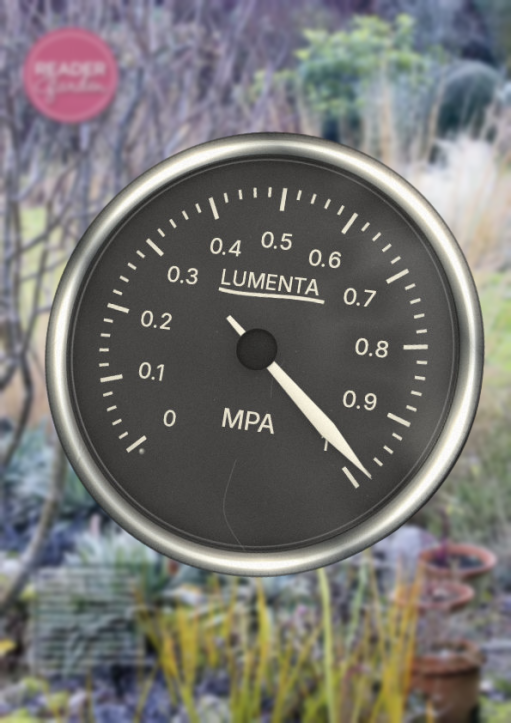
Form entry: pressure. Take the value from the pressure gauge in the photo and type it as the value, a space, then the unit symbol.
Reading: 0.98 MPa
